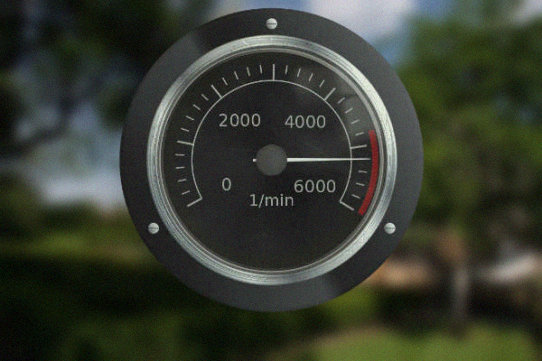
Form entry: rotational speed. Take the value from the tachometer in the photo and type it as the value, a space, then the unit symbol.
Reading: 5200 rpm
